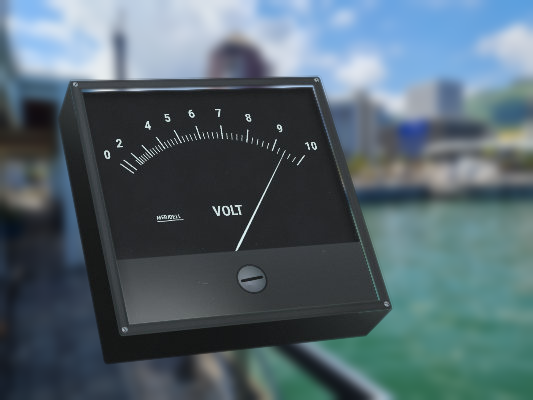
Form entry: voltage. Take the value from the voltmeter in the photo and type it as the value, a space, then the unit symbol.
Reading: 9.4 V
